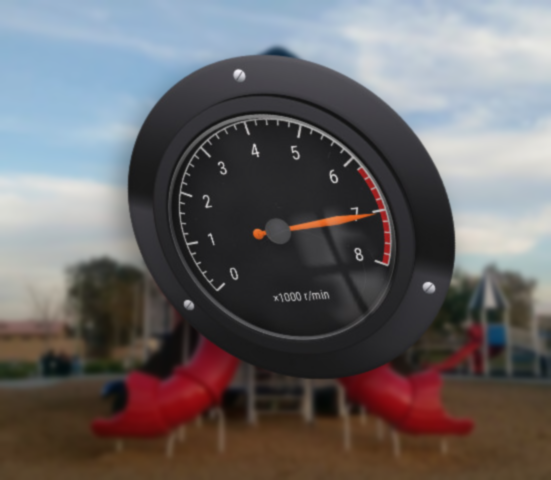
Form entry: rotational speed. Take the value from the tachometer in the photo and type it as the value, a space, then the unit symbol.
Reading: 7000 rpm
